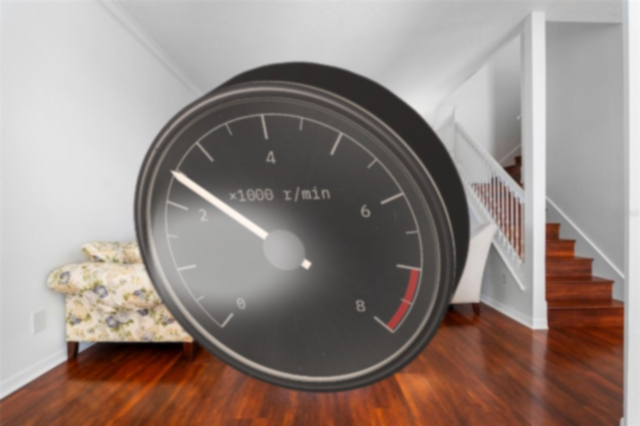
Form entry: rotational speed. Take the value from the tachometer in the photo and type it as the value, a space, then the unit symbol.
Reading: 2500 rpm
